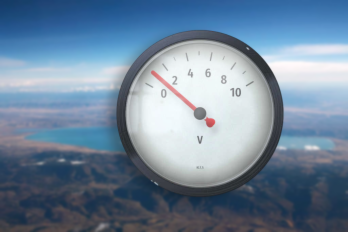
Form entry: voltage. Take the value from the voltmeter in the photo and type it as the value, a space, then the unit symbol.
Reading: 1 V
